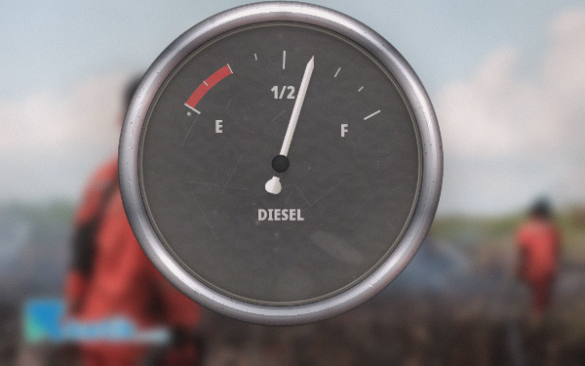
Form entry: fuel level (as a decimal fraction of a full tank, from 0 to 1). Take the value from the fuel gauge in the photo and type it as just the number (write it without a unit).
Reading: 0.625
